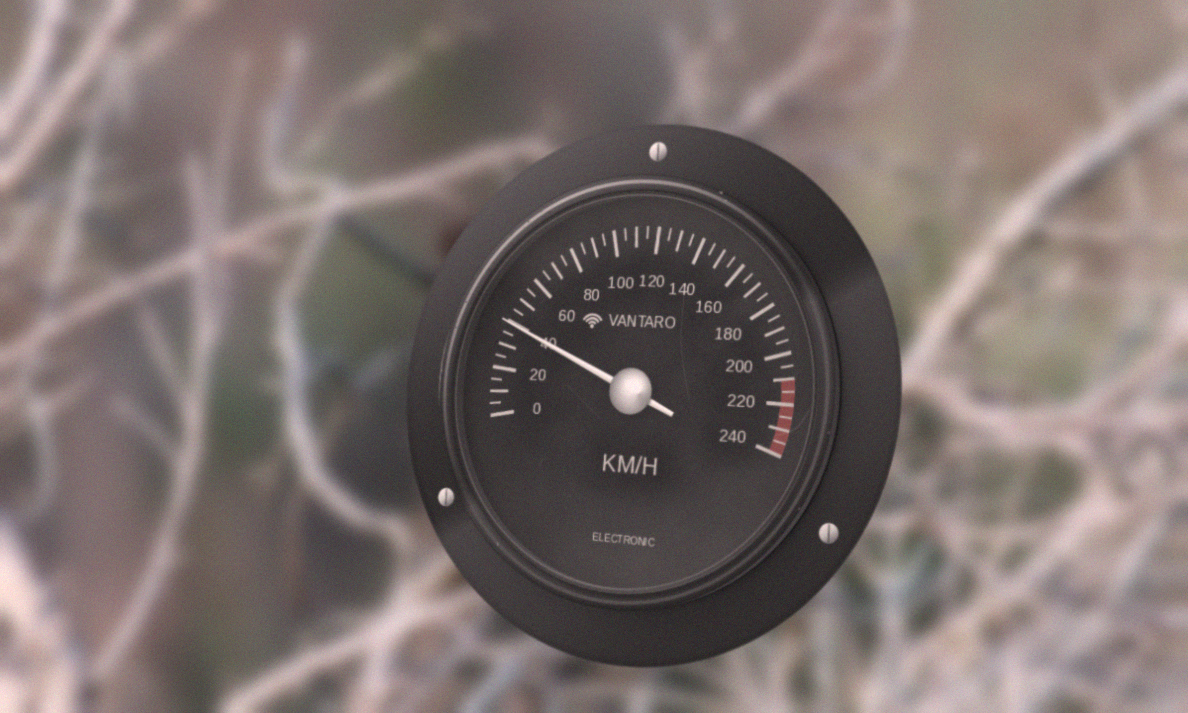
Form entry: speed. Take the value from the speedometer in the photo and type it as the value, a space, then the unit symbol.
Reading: 40 km/h
